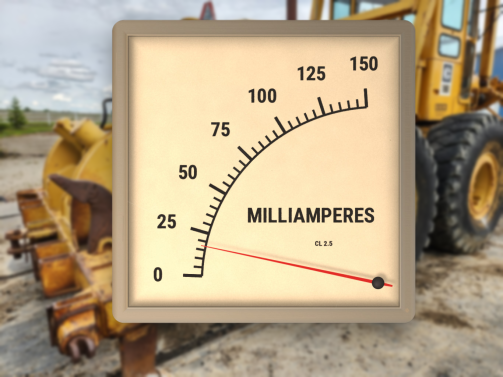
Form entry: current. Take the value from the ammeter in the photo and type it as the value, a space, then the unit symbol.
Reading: 17.5 mA
